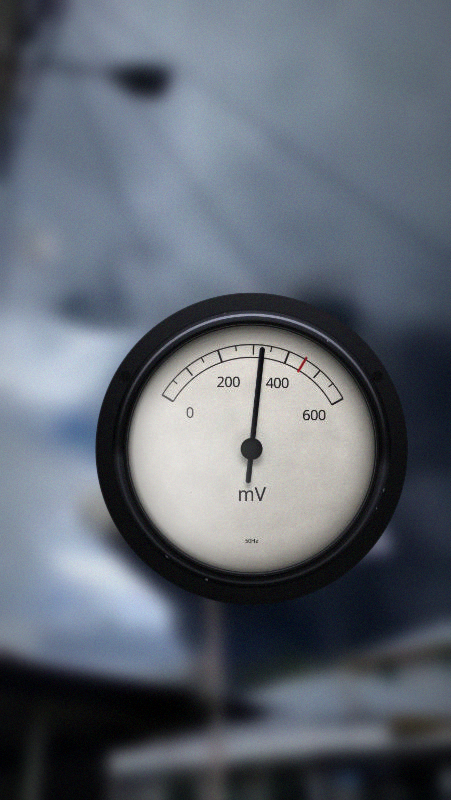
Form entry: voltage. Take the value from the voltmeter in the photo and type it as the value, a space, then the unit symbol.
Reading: 325 mV
